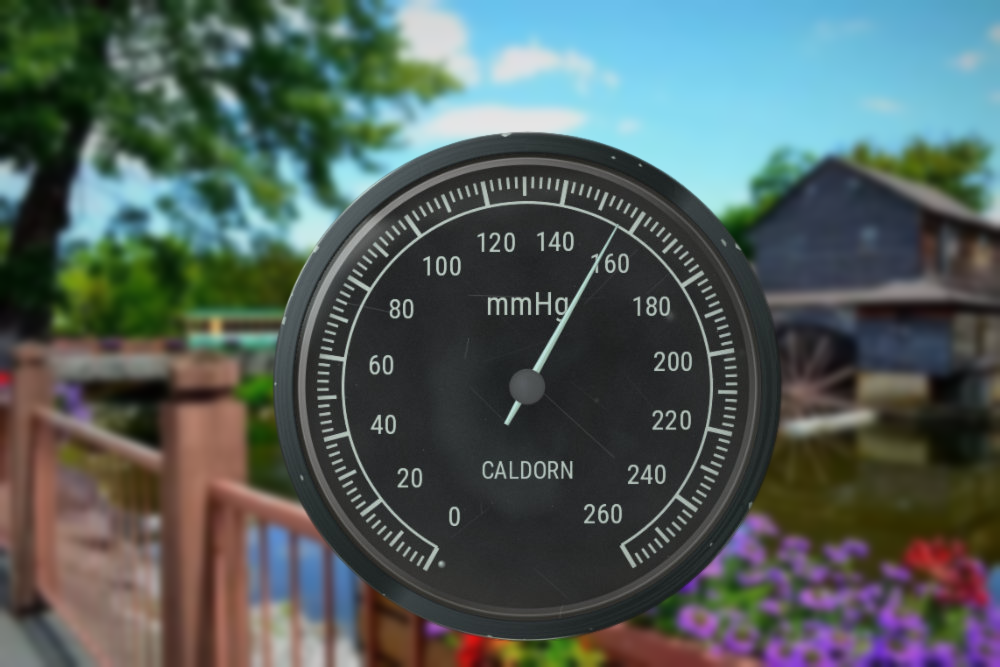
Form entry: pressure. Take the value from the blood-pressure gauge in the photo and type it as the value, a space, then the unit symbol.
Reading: 156 mmHg
